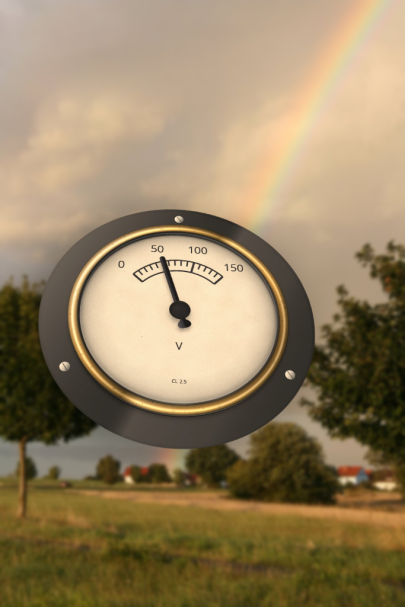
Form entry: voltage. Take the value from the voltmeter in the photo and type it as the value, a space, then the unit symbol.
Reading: 50 V
